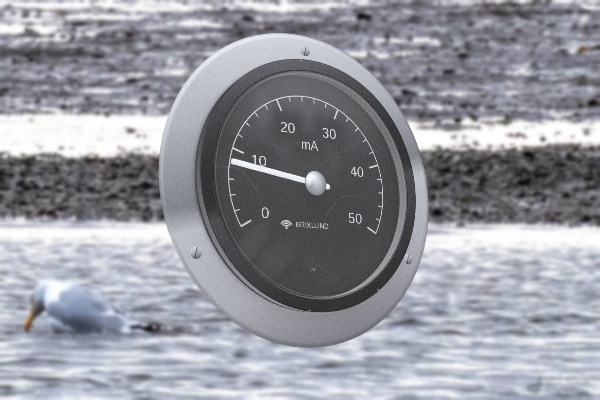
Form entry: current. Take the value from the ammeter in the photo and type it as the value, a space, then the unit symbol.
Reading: 8 mA
